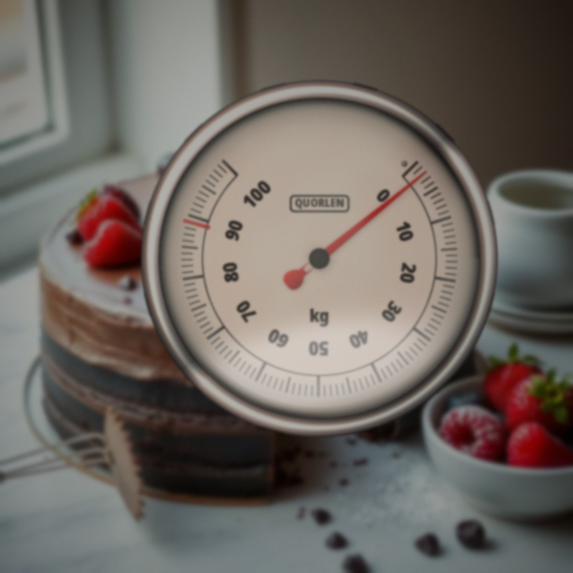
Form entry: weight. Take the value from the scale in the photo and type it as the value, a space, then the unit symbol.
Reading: 2 kg
